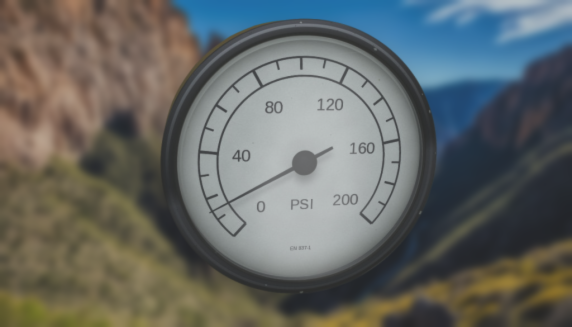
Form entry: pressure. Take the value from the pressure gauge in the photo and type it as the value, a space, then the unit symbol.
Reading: 15 psi
